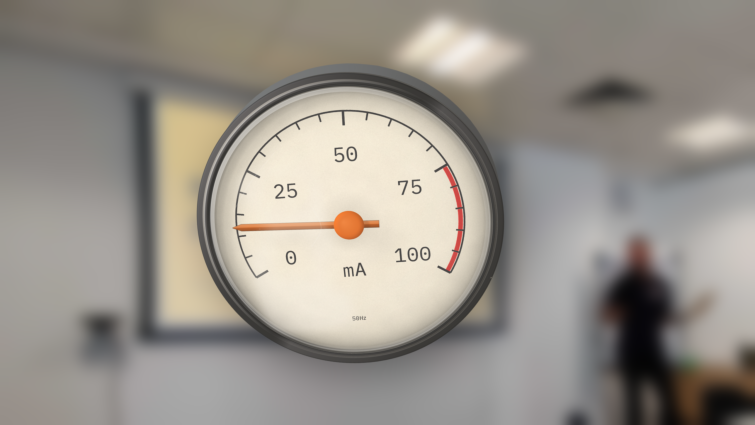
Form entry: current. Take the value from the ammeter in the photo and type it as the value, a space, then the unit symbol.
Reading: 12.5 mA
